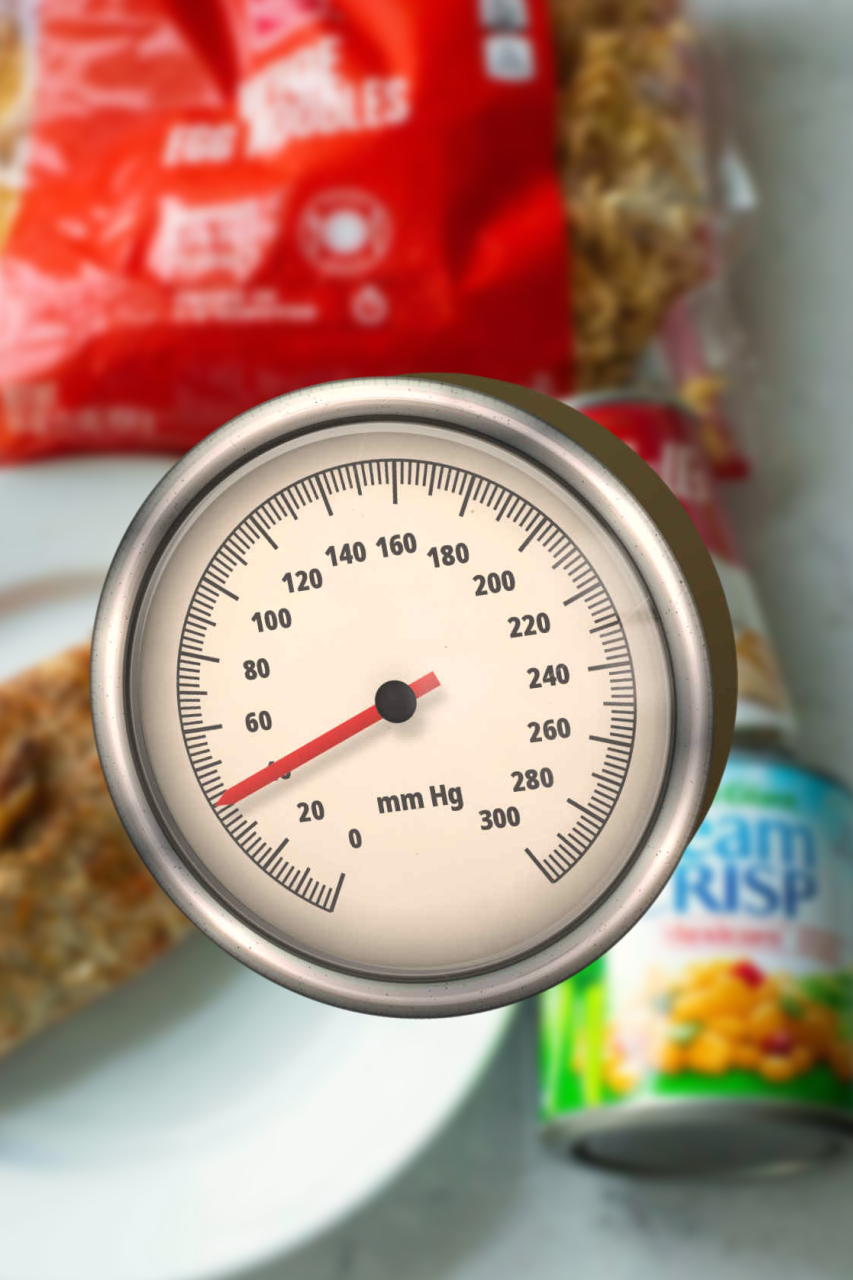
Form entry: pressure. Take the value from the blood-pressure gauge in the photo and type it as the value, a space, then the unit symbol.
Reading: 40 mmHg
